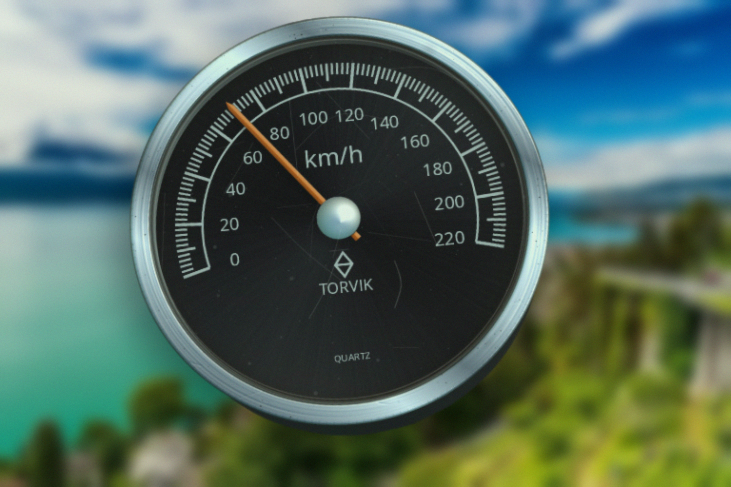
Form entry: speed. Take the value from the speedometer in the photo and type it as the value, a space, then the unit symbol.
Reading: 70 km/h
